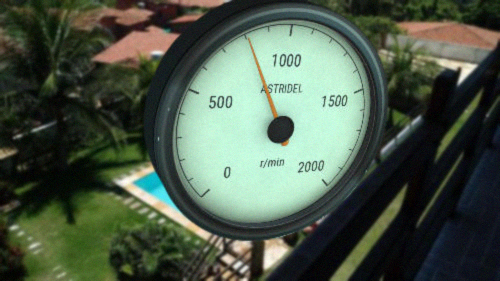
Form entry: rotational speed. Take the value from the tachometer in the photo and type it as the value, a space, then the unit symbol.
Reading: 800 rpm
